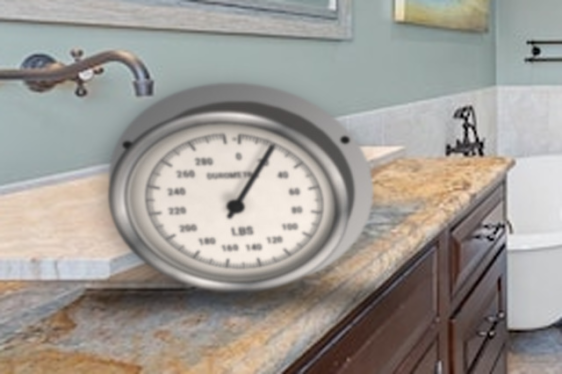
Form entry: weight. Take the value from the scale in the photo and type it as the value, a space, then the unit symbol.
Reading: 20 lb
